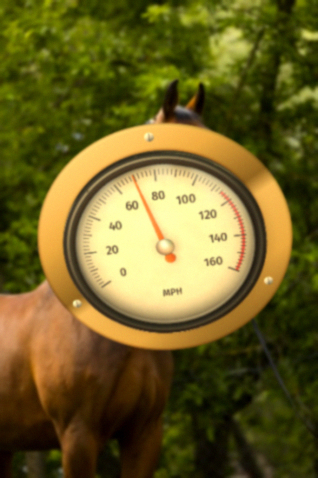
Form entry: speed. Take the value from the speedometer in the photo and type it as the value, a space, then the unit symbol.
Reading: 70 mph
